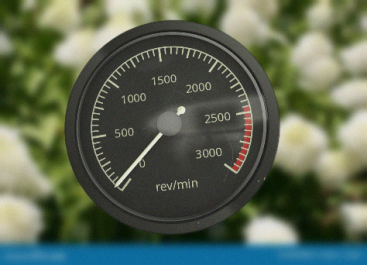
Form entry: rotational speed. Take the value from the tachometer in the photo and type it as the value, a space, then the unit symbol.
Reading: 50 rpm
